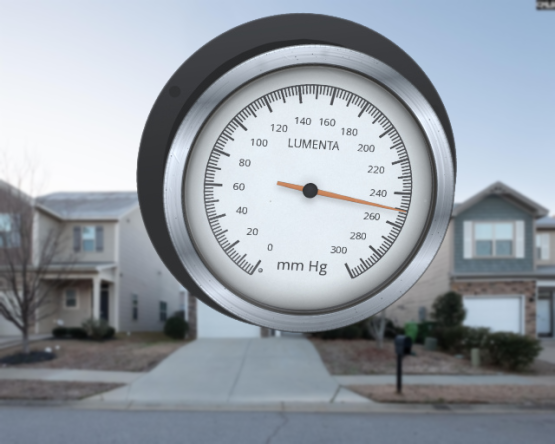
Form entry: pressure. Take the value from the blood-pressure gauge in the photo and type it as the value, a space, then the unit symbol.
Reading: 250 mmHg
